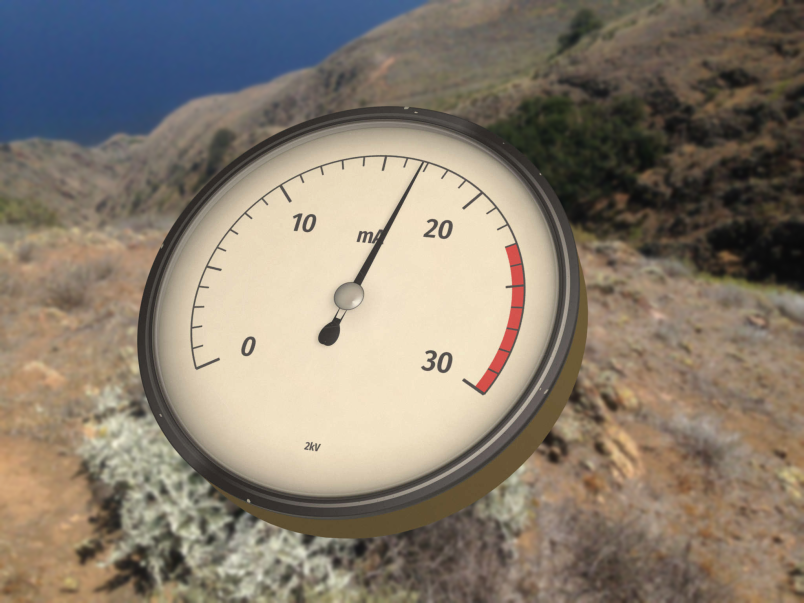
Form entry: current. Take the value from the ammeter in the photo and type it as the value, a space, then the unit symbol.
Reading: 17 mA
